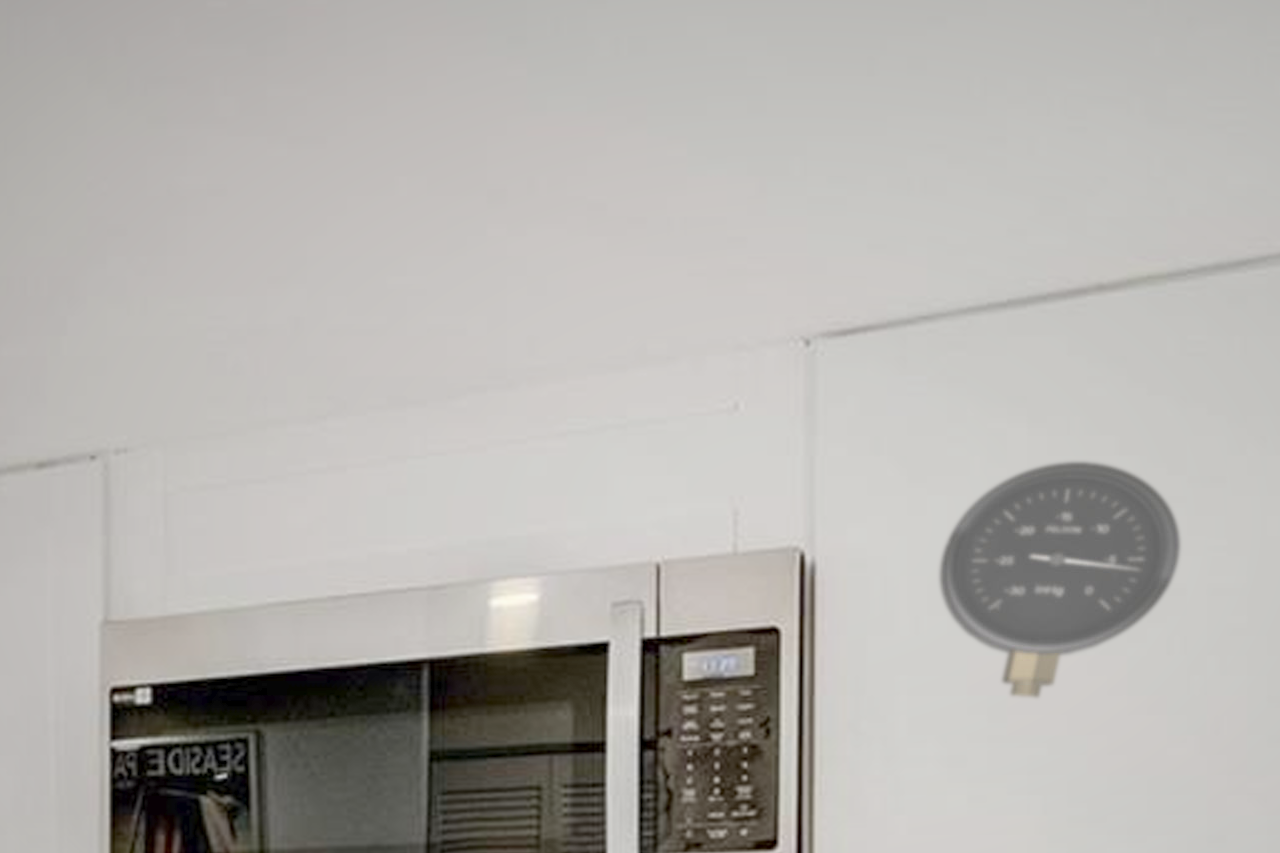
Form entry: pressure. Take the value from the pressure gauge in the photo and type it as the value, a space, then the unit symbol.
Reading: -4 inHg
